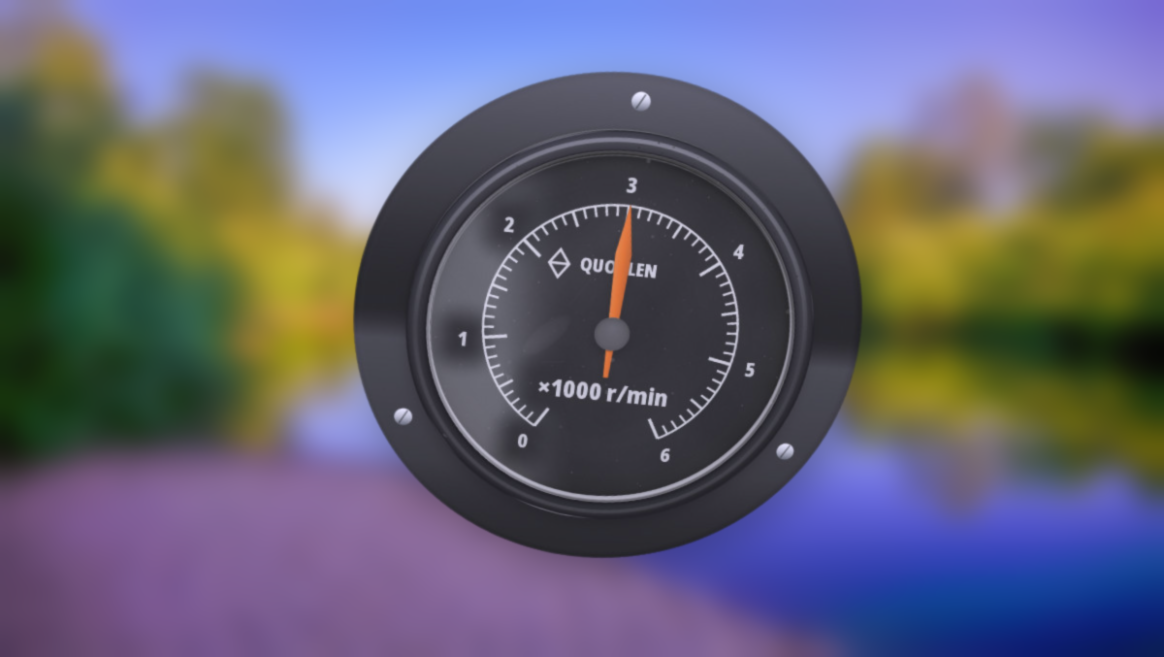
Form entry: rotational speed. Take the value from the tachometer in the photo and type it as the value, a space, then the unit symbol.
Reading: 3000 rpm
